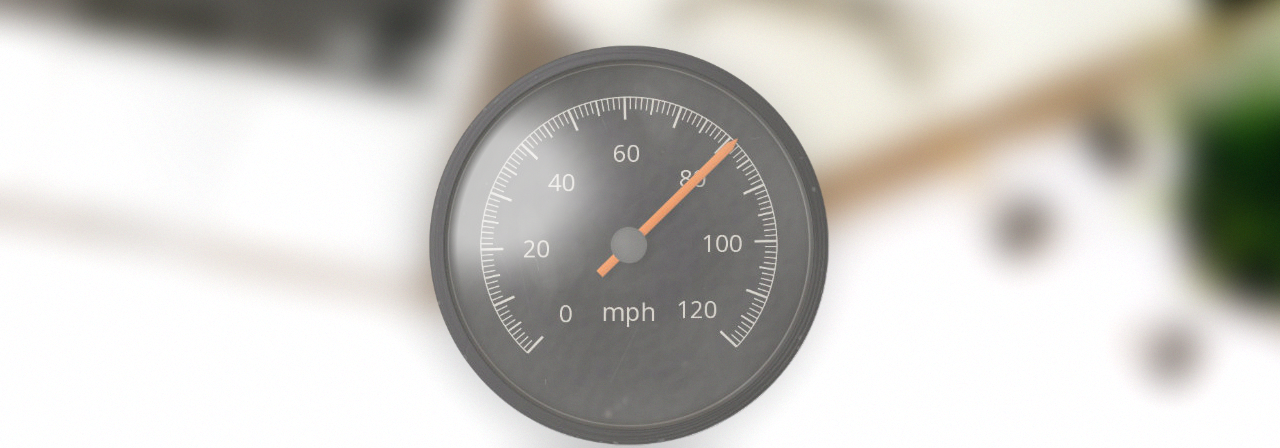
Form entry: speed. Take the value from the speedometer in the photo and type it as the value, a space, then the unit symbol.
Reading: 81 mph
